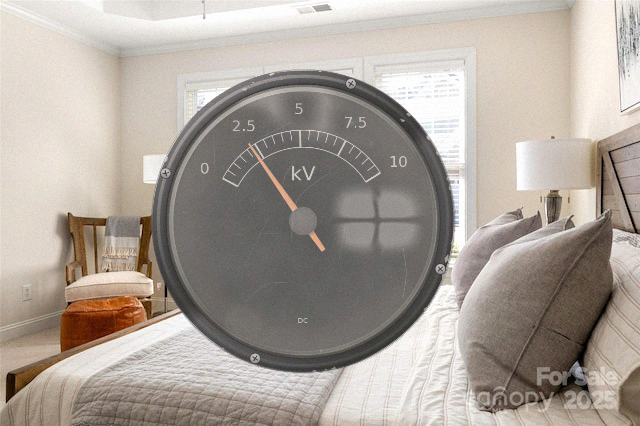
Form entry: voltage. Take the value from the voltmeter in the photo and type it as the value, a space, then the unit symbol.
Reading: 2.25 kV
